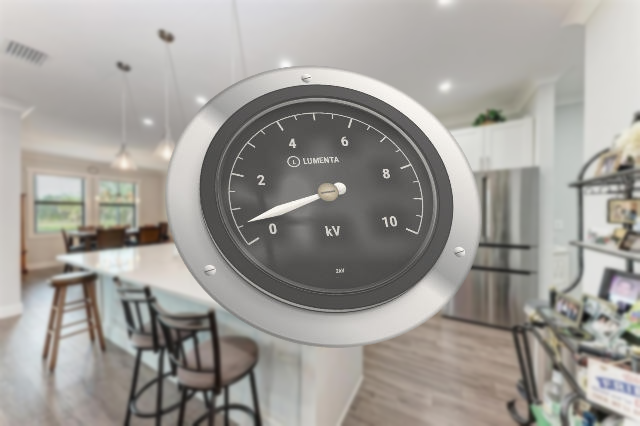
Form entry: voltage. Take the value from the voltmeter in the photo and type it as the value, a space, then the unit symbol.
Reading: 0.5 kV
